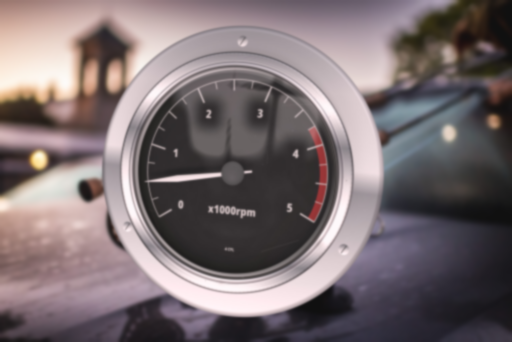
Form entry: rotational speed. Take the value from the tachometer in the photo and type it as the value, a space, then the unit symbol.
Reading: 500 rpm
